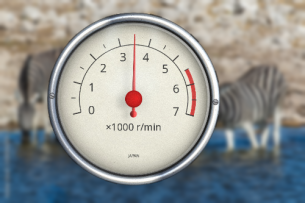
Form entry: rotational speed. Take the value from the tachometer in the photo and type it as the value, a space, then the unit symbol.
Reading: 3500 rpm
